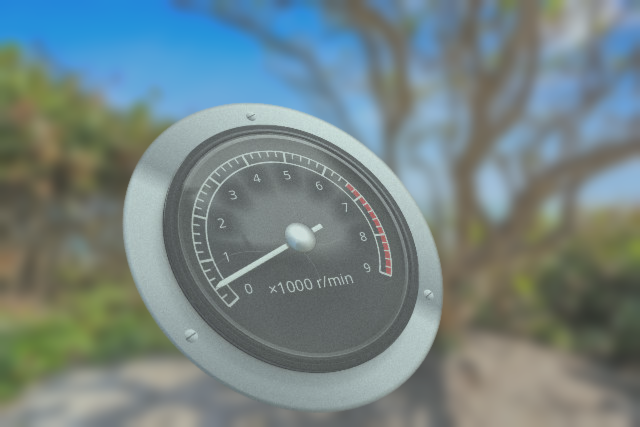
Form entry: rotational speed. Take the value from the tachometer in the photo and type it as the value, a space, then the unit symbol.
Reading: 400 rpm
